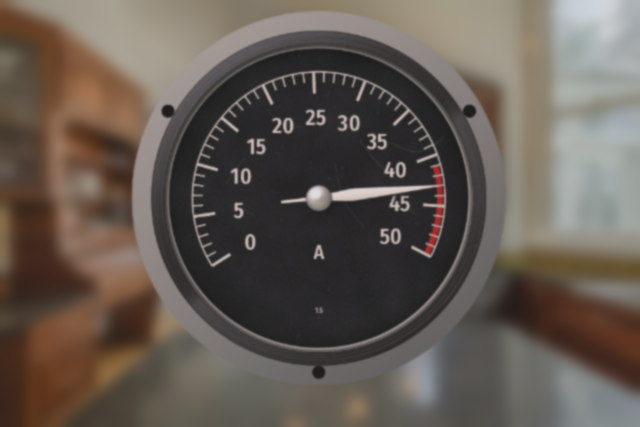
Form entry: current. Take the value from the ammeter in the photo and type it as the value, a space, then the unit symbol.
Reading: 43 A
